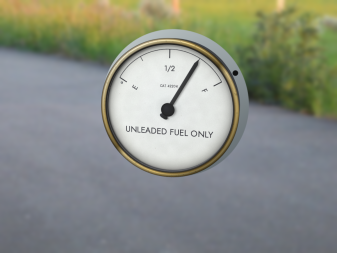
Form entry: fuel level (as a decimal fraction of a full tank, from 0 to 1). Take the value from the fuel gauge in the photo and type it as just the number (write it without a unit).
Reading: 0.75
